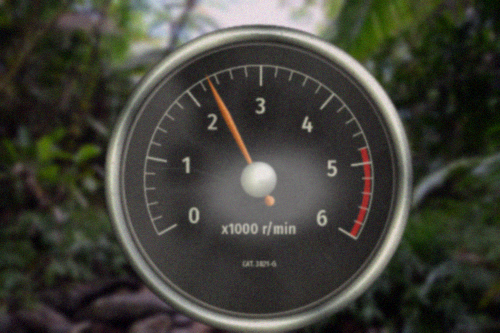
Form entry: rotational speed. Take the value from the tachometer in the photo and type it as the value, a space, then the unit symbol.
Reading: 2300 rpm
